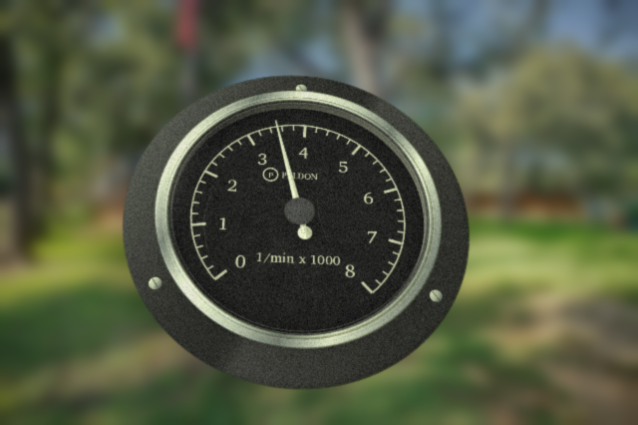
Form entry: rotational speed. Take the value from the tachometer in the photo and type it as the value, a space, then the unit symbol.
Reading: 3500 rpm
